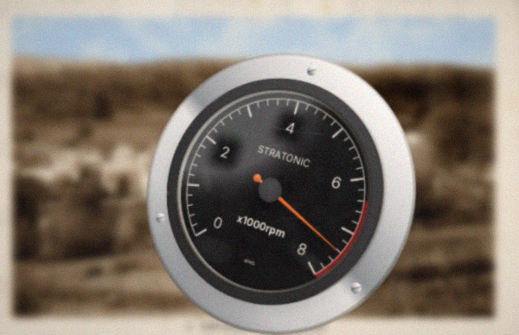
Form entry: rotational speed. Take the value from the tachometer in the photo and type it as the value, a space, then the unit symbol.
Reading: 7400 rpm
